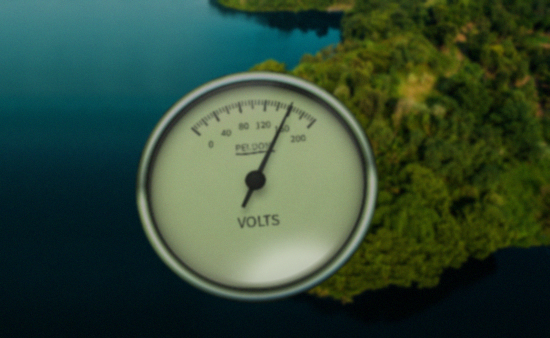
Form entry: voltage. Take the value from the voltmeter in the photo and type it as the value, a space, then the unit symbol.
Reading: 160 V
